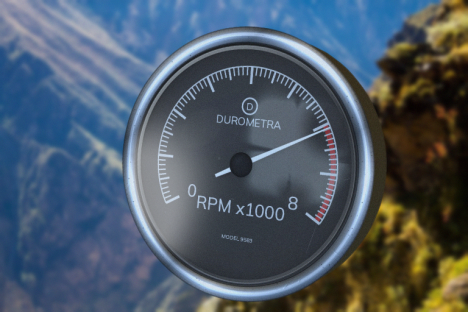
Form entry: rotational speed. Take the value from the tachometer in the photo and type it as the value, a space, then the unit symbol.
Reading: 6100 rpm
